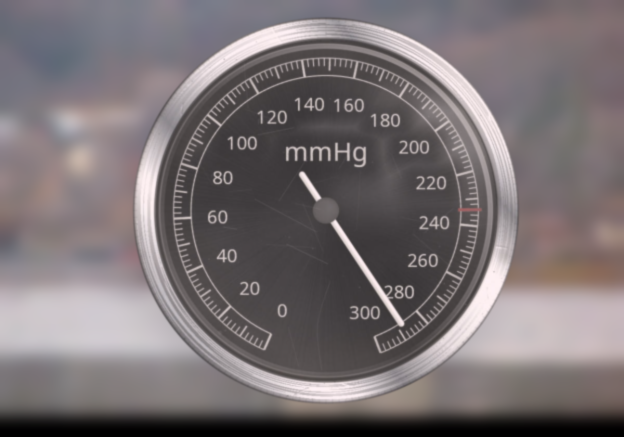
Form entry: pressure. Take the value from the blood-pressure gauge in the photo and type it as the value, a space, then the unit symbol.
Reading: 288 mmHg
